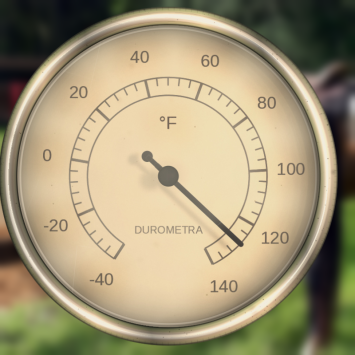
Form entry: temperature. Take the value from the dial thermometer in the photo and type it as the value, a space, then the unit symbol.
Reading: 128 °F
